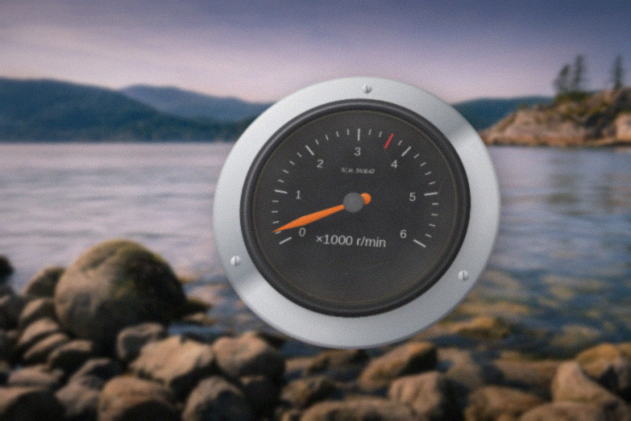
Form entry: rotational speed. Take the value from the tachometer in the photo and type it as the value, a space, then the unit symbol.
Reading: 200 rpm
